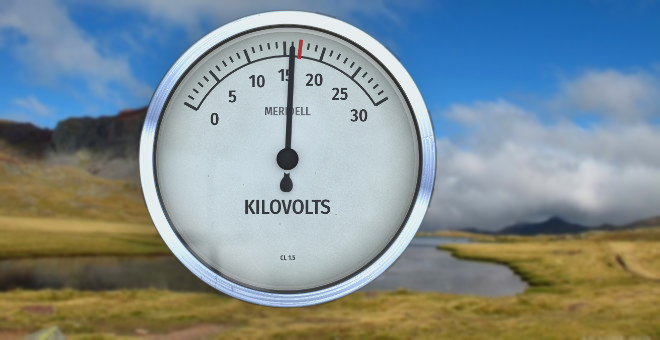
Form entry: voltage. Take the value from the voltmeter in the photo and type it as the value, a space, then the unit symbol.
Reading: 16 kV
